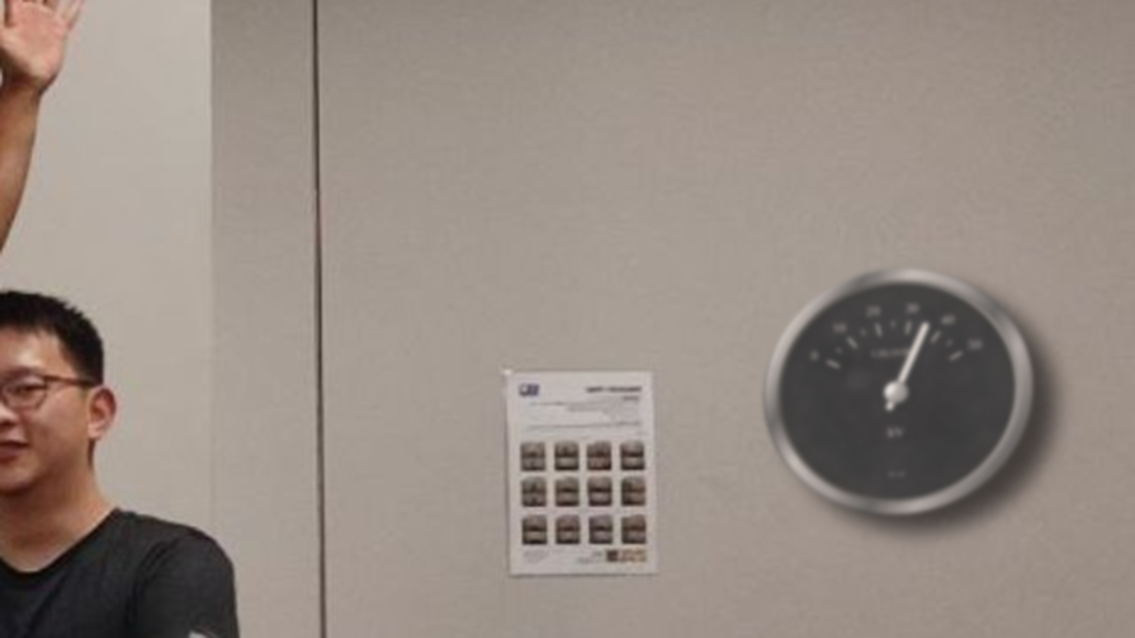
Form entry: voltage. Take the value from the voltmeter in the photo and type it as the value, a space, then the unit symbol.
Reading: 35 kV
